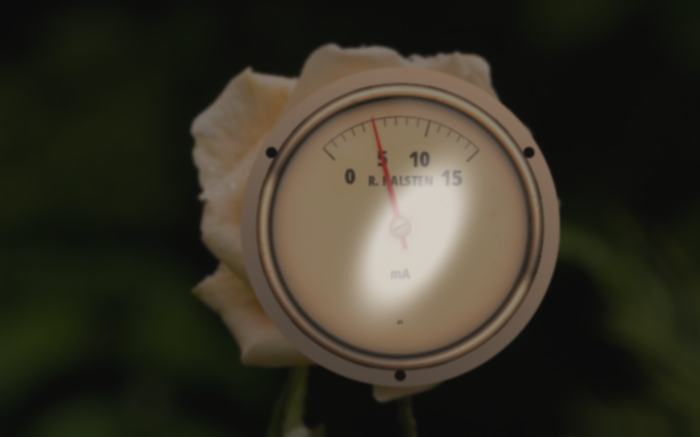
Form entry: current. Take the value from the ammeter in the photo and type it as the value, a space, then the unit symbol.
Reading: 5 mA
